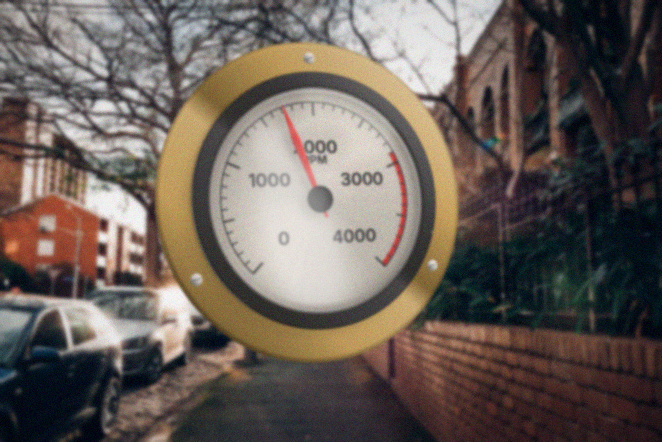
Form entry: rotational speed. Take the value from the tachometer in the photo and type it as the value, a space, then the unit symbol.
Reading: 1700 rpm
